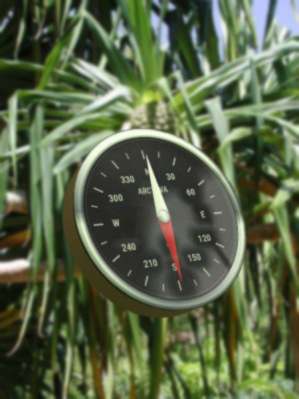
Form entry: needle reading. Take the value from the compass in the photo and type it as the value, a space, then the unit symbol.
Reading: 180 °
